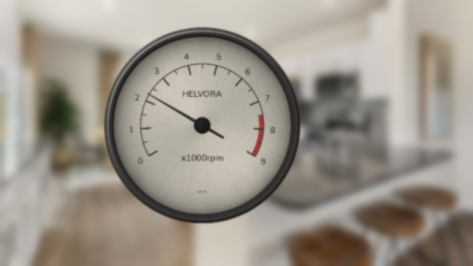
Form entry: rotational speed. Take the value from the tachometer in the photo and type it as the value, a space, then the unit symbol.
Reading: 2250 rpm
